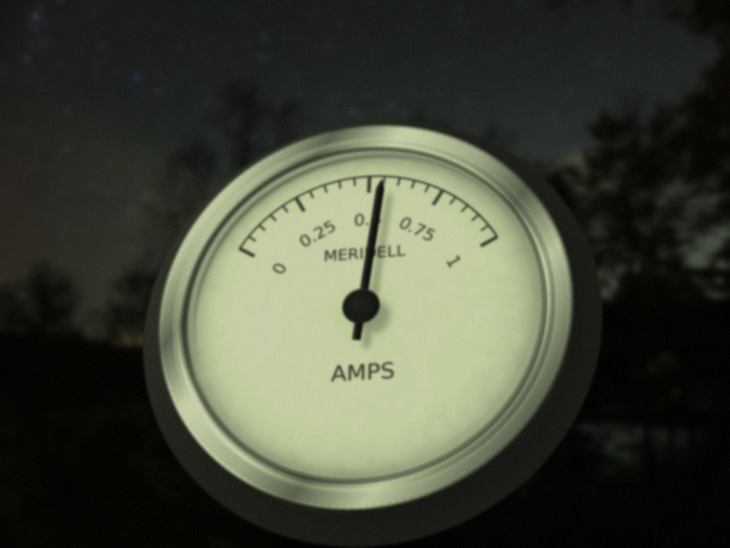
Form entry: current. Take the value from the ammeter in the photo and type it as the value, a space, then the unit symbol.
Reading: 0.55 A
